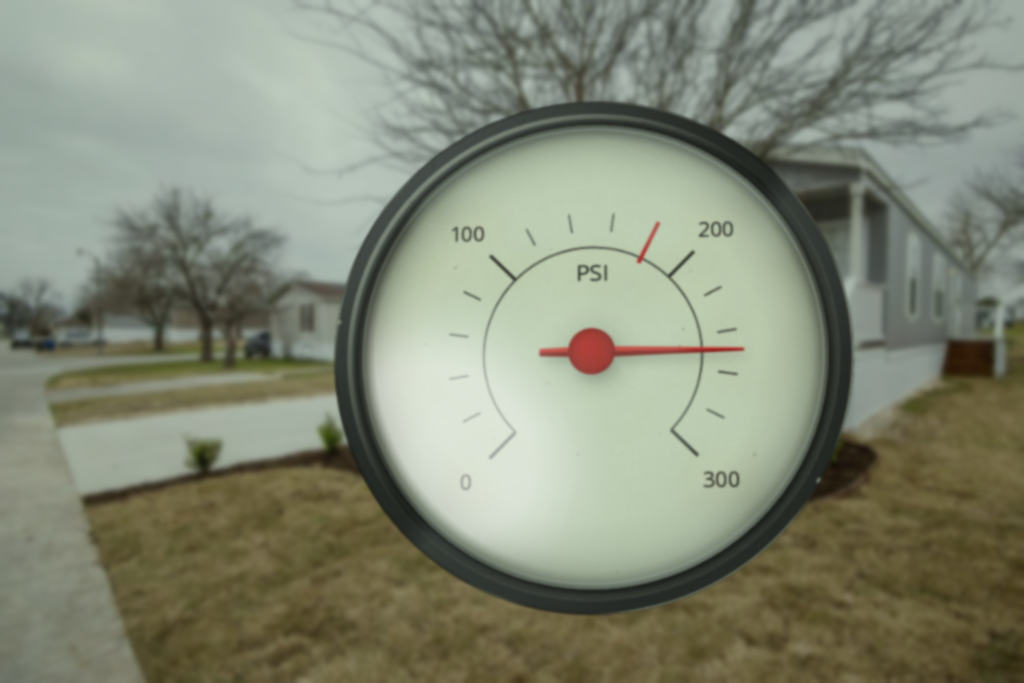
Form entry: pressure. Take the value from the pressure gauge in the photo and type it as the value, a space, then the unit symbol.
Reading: 250 psi
